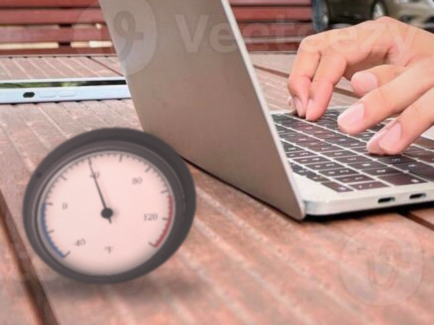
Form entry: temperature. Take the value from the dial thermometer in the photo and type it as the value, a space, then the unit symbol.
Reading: 40 °F
